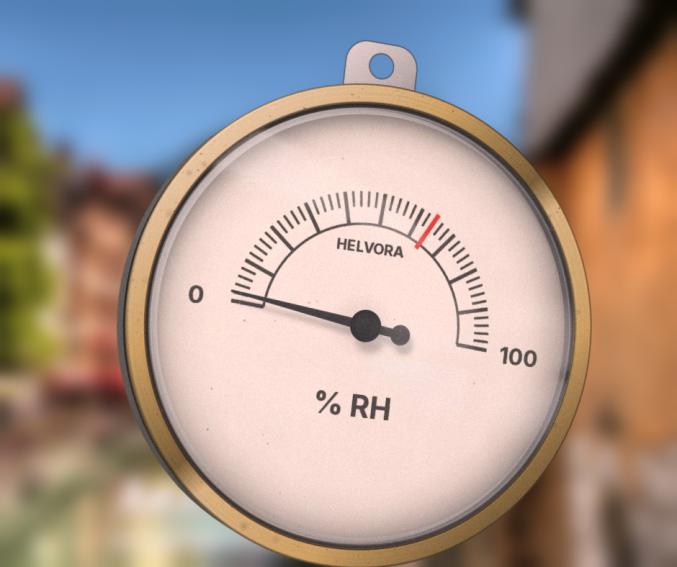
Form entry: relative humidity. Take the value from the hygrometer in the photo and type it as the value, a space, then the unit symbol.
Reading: 2 %
